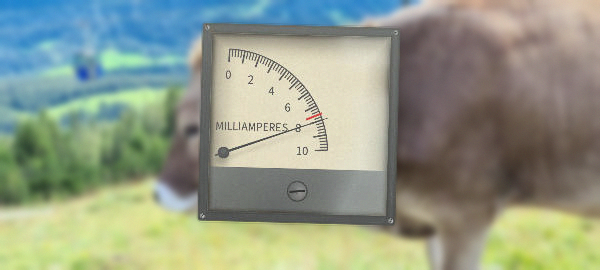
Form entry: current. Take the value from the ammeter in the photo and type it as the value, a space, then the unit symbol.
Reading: 8 mA
